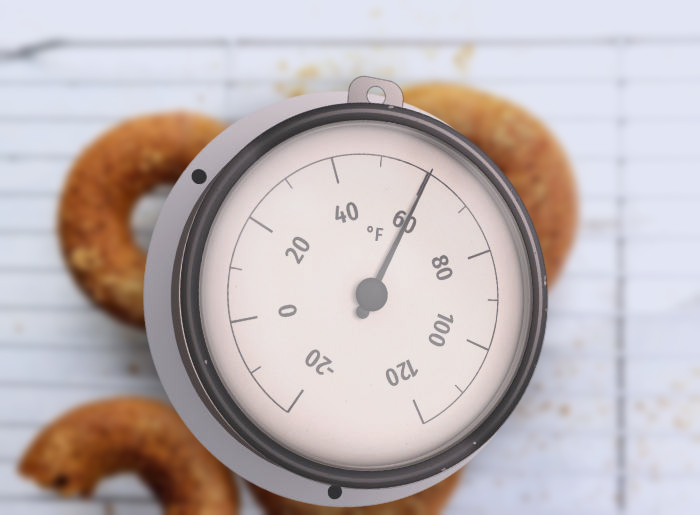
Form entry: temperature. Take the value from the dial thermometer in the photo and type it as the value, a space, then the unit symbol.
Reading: 60 °F
